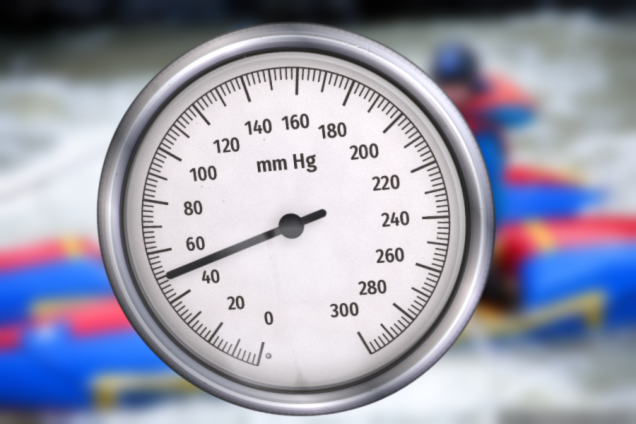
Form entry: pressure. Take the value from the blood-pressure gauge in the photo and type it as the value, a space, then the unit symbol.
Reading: 50 mmHg
